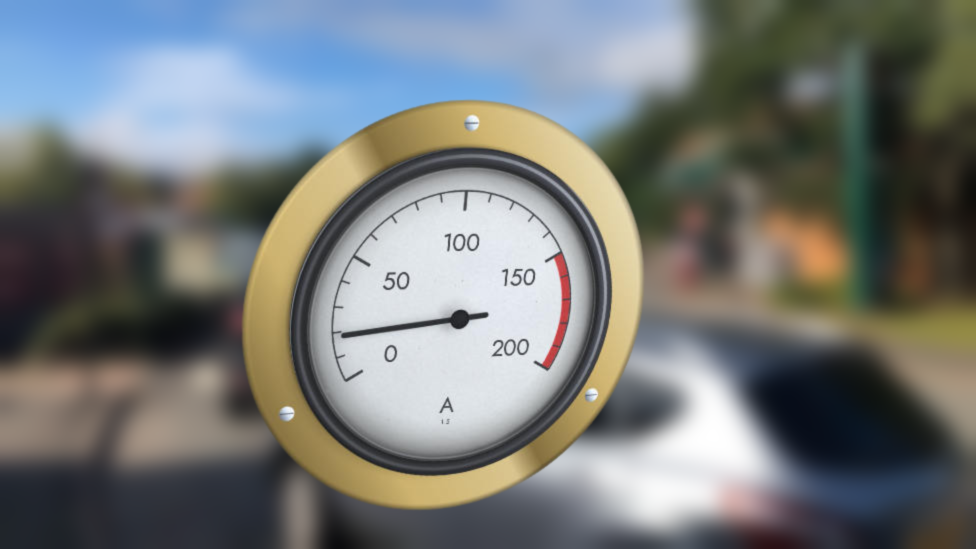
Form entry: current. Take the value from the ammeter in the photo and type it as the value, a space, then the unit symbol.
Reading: 20 A
